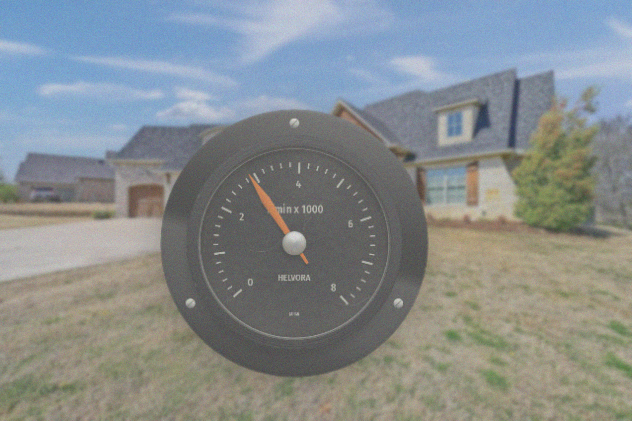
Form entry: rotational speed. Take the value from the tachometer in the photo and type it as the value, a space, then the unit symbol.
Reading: 2900 rpm
